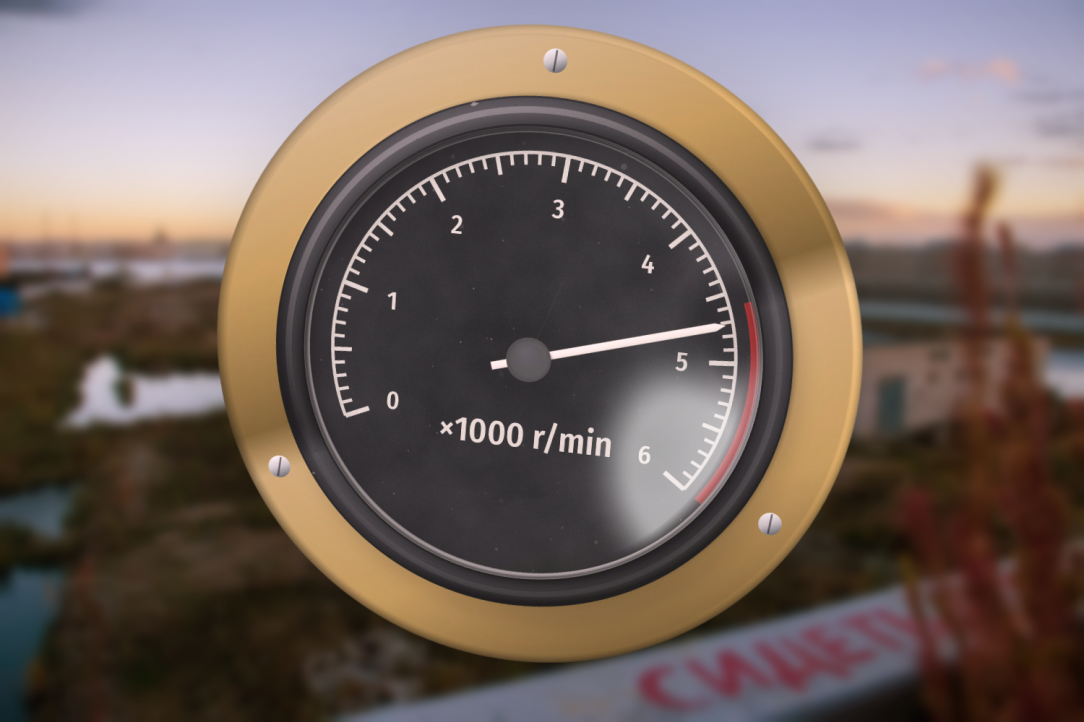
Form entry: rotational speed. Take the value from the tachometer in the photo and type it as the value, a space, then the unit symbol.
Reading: 4700 rpm
